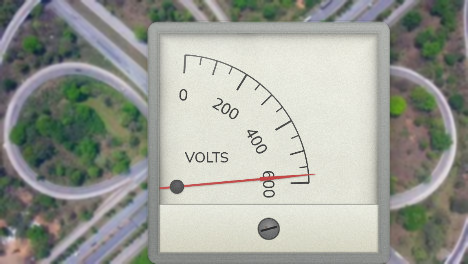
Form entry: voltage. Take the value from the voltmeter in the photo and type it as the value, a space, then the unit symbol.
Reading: 575 V
